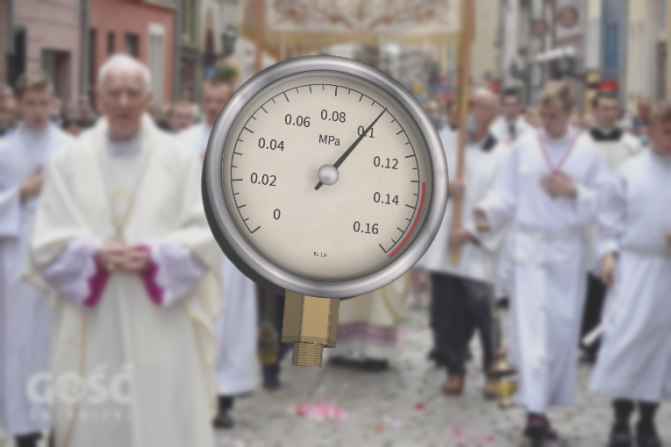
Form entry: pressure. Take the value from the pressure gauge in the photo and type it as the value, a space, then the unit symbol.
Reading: 0.1 MPa
